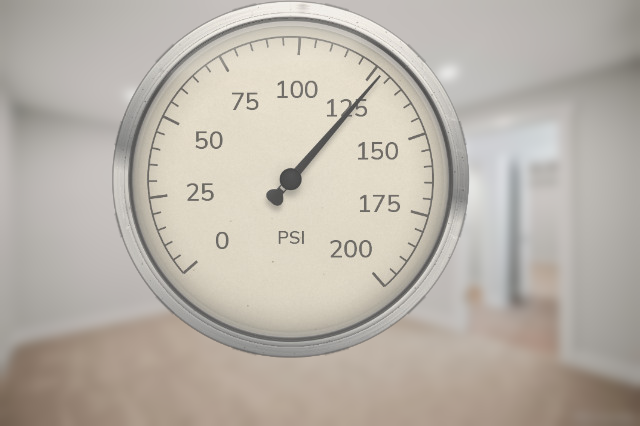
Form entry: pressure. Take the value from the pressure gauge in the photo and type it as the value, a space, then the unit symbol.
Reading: 127.5 psi
